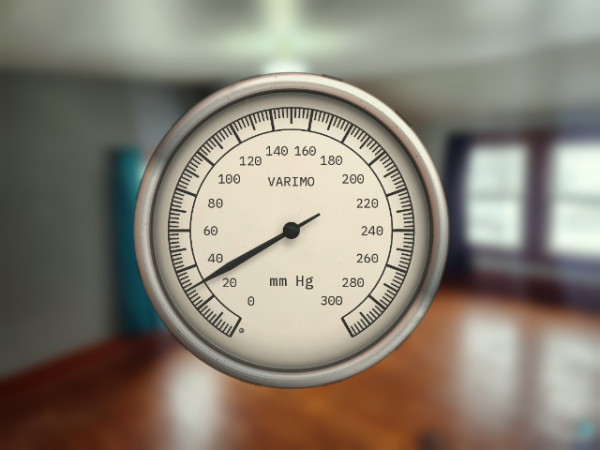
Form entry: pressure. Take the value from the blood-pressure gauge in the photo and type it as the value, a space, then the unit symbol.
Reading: 30 mmHg
